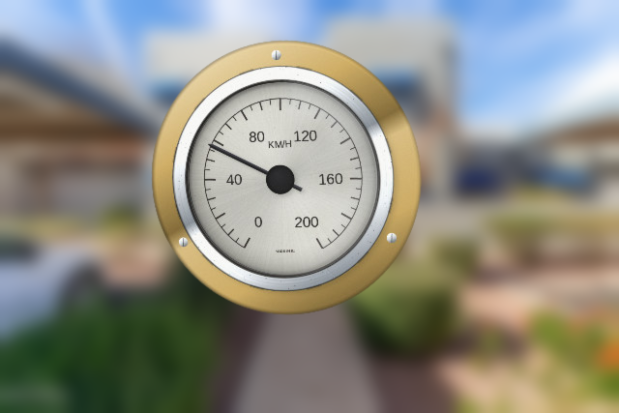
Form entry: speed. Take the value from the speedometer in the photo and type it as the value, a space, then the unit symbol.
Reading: 57.5 km/h
